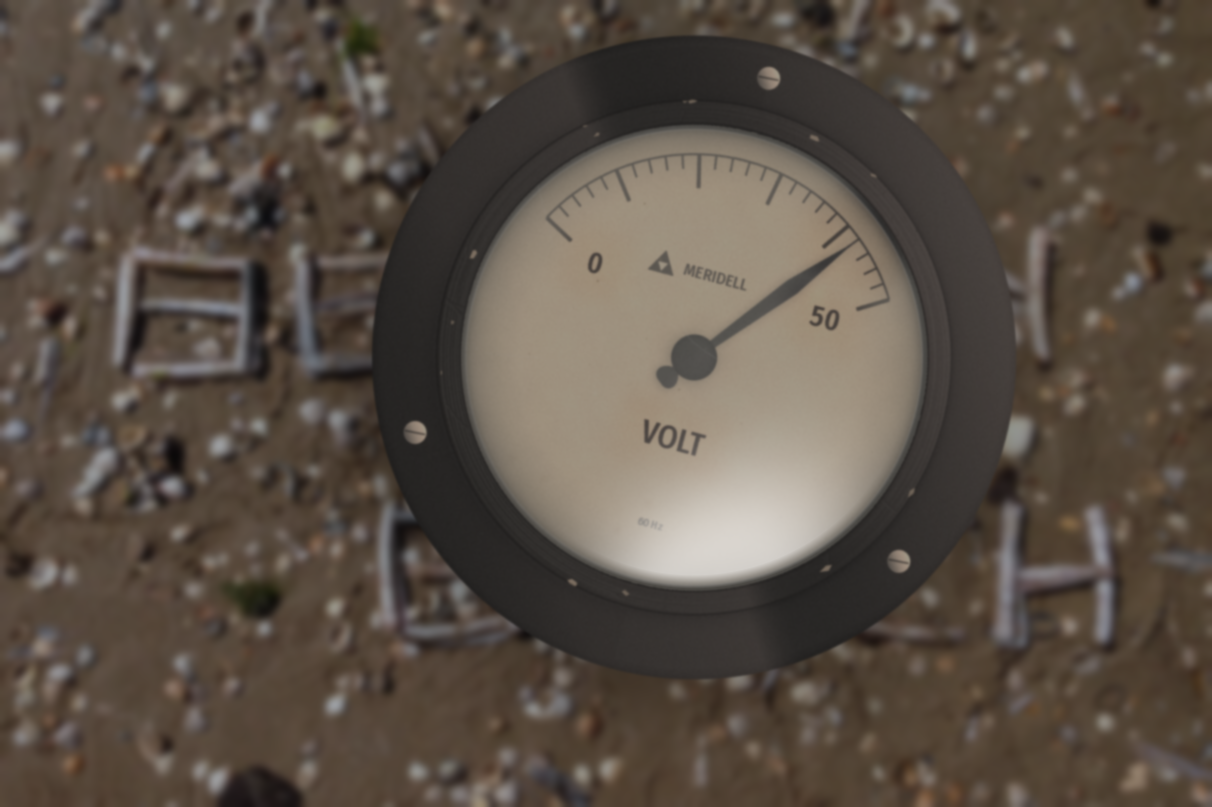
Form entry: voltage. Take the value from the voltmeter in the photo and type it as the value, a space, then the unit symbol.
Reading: 42 V
